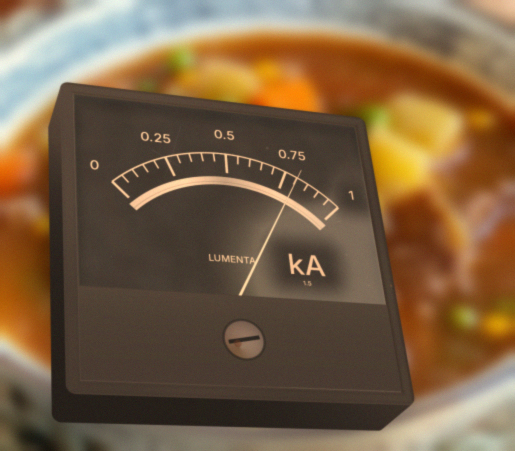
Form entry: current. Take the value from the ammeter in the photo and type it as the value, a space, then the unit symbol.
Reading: 0.8 kA
